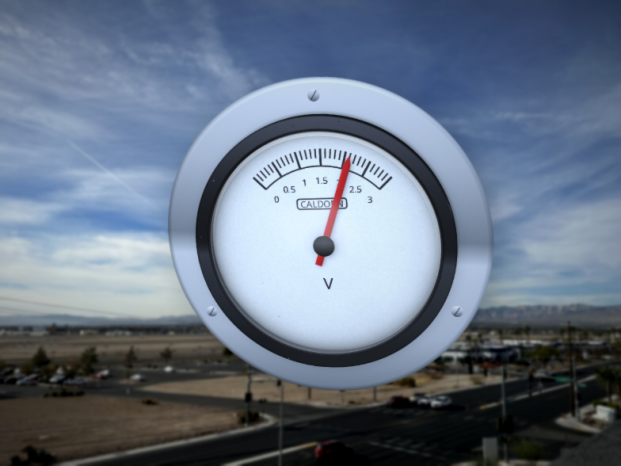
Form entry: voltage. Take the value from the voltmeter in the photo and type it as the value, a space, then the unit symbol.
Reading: 2.1 V
